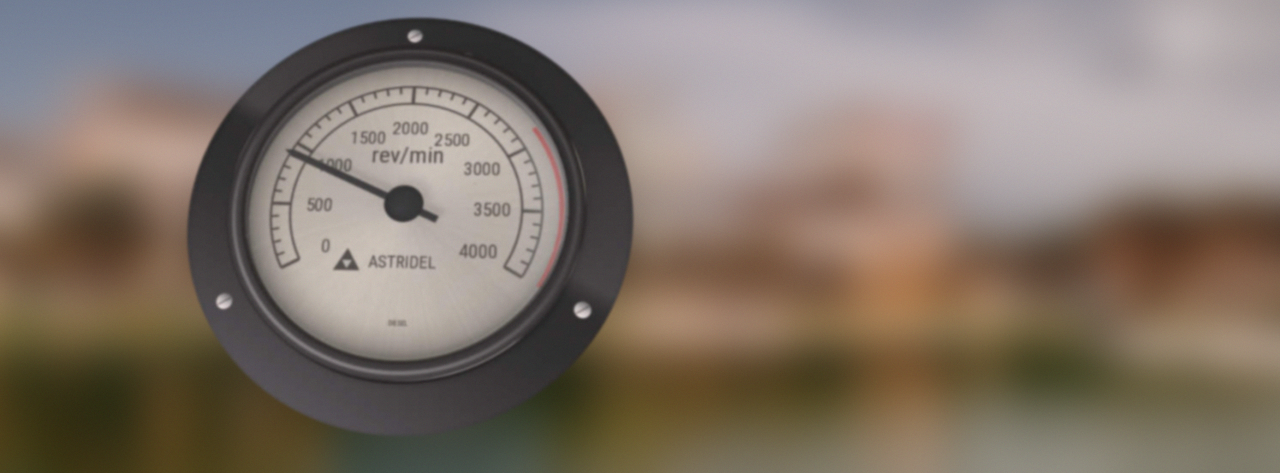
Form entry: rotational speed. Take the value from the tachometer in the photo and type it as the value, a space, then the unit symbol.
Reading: 900 rpm
